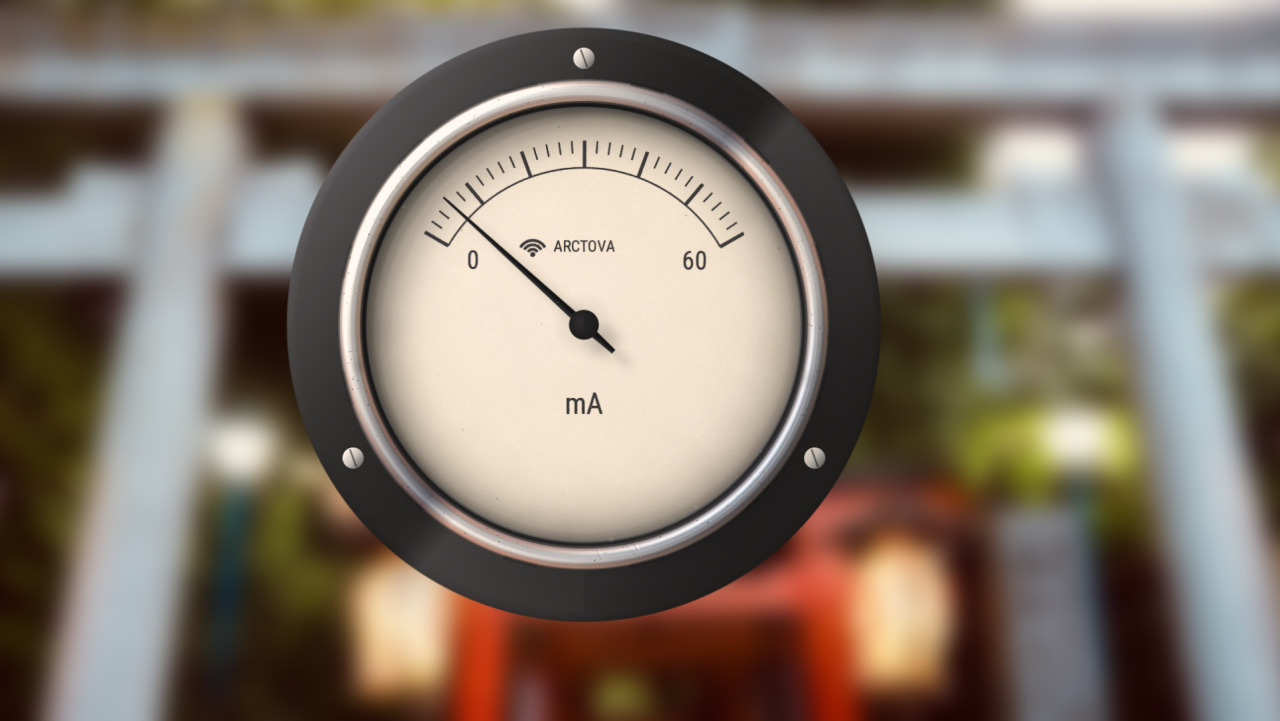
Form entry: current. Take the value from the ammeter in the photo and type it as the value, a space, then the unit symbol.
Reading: 6 mA
